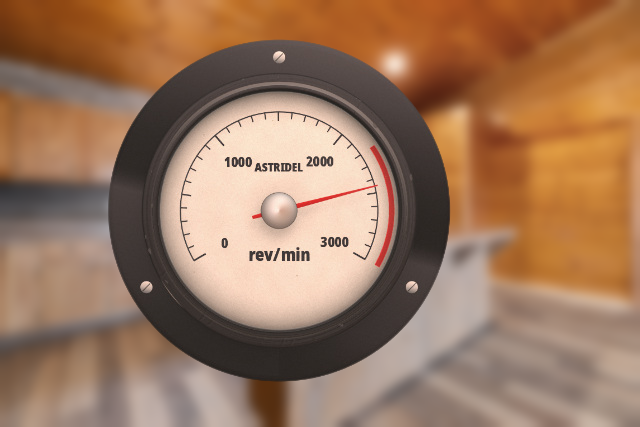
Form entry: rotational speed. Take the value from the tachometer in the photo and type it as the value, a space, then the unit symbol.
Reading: 2450 rpm
